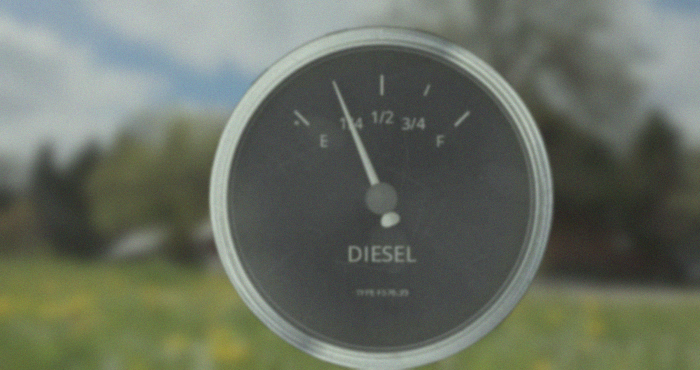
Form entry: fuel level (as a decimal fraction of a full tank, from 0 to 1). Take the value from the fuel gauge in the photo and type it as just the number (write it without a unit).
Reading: 0.25
